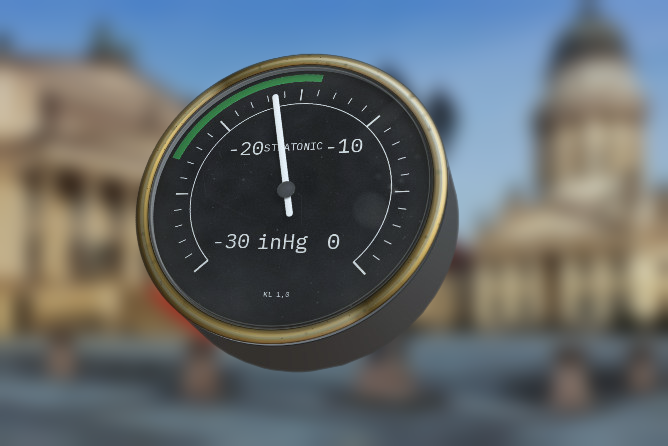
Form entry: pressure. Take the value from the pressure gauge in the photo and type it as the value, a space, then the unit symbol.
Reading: -16.5 inHg
